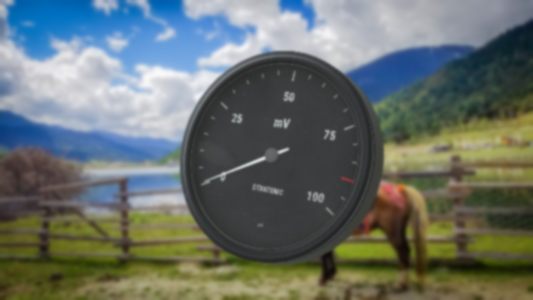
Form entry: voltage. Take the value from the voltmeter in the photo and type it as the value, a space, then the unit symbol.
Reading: 0 mV
